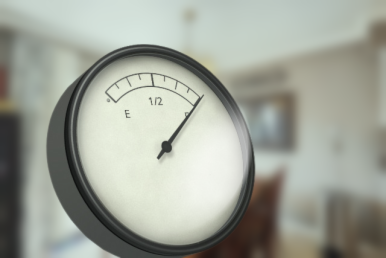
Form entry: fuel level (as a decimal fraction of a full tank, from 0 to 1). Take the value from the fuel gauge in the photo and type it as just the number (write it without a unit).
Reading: 1
